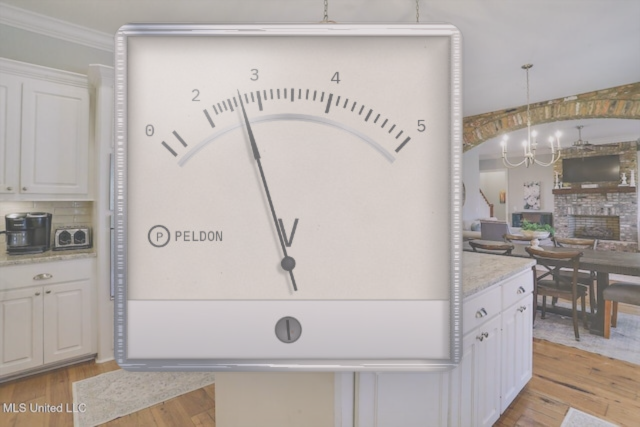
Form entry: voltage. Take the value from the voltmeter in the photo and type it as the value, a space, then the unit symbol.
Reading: 2.7 V
